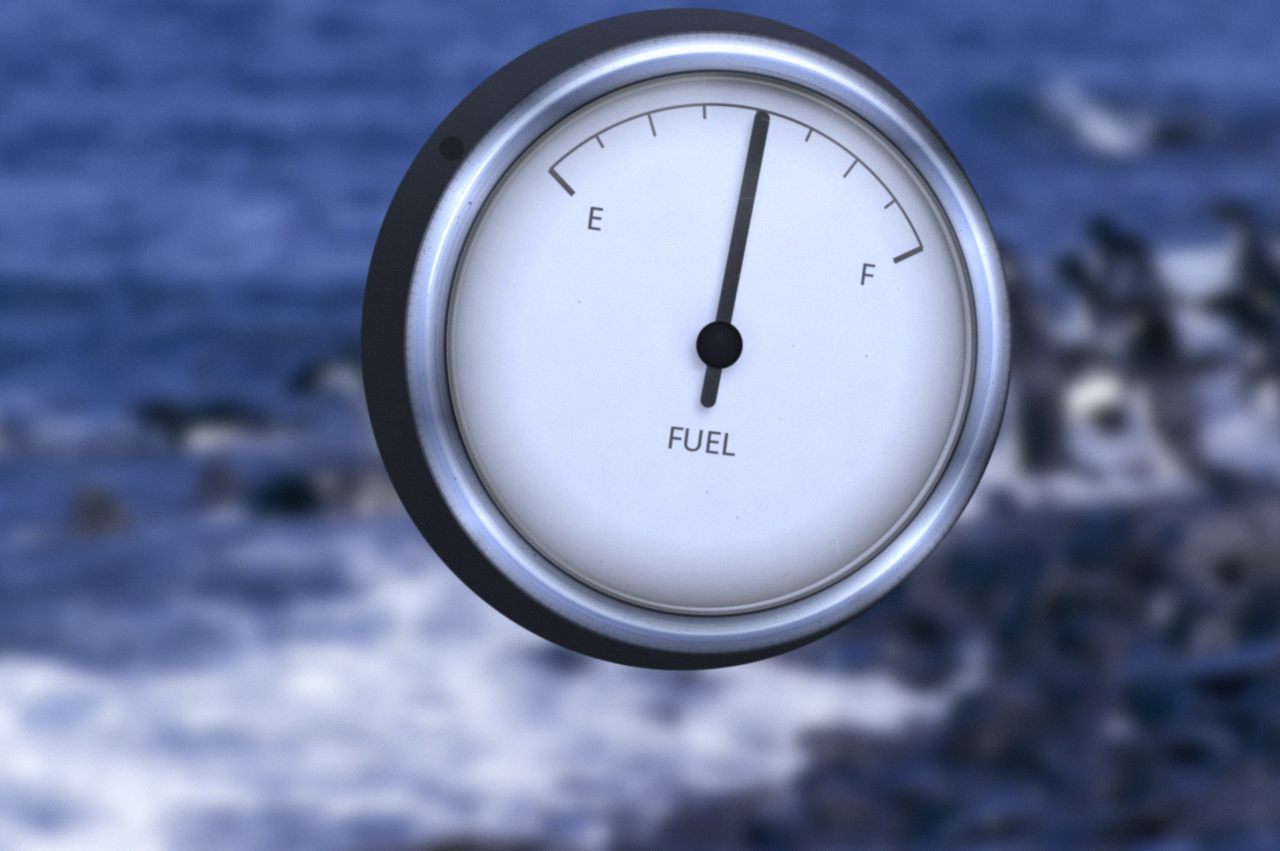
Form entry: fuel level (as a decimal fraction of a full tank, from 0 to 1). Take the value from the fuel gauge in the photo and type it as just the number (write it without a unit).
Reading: 0.5
